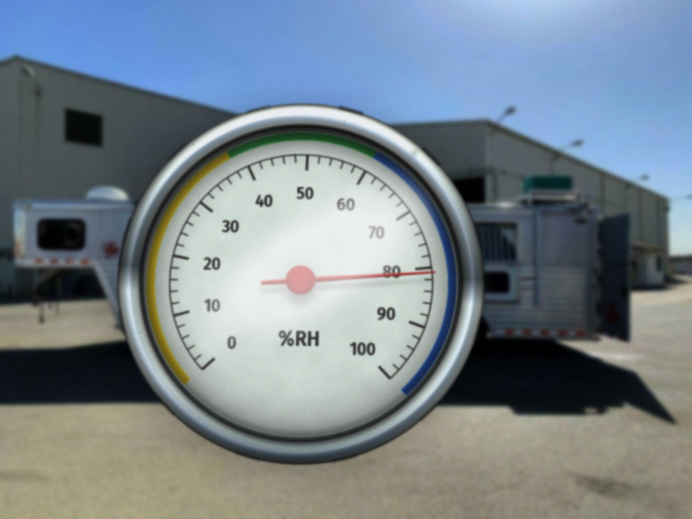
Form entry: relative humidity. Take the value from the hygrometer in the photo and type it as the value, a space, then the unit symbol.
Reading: 81 %
